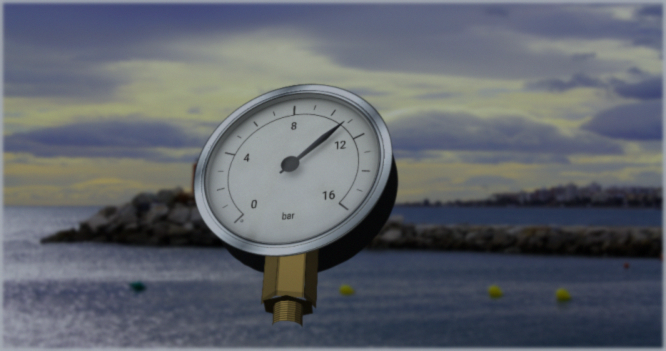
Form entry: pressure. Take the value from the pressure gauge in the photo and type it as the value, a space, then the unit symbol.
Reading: 11 bar
